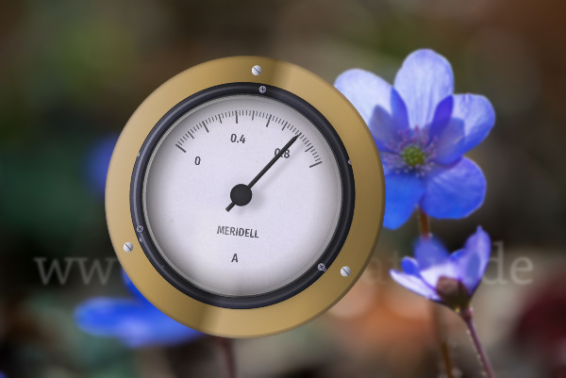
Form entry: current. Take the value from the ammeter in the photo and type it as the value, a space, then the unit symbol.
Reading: 0.8 A
